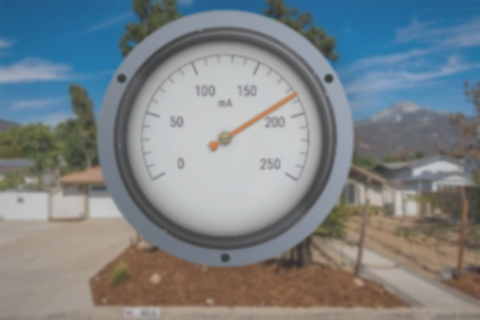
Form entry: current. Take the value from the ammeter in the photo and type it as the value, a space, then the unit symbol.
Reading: 185 mA
